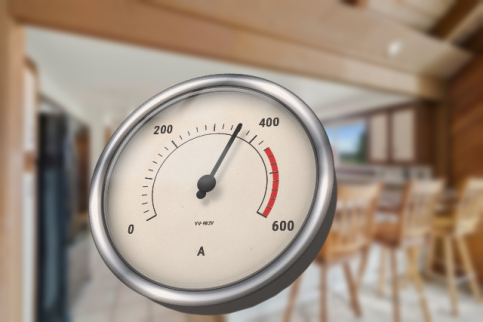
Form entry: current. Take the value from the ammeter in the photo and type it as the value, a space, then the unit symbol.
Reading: 360 A
